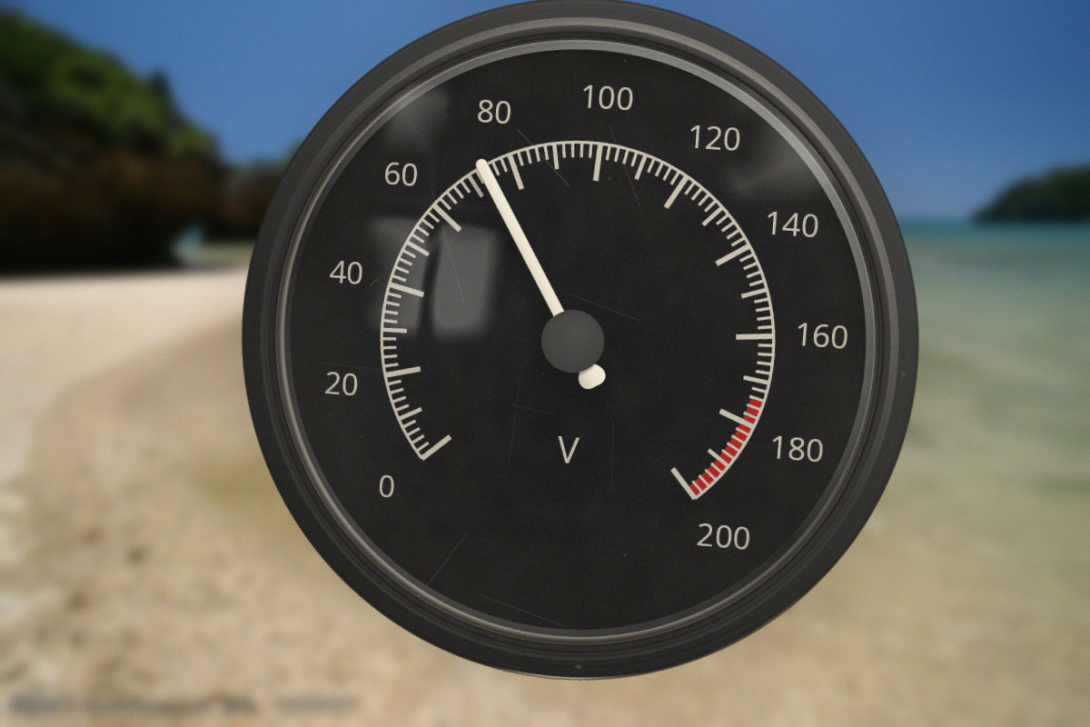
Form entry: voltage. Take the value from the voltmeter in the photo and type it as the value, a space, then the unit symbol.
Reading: 74 V
